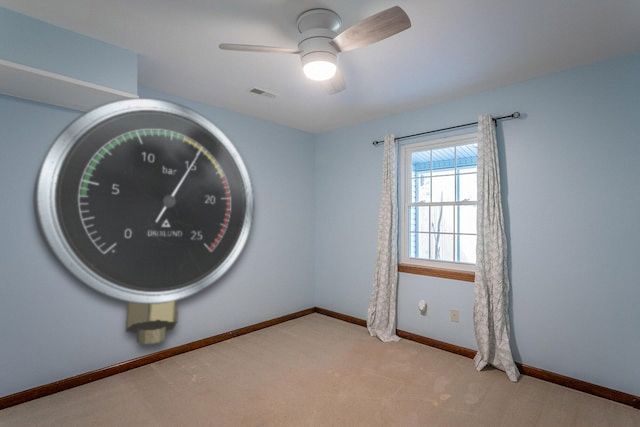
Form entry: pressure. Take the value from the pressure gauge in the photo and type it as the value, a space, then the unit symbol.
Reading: 15 bar
